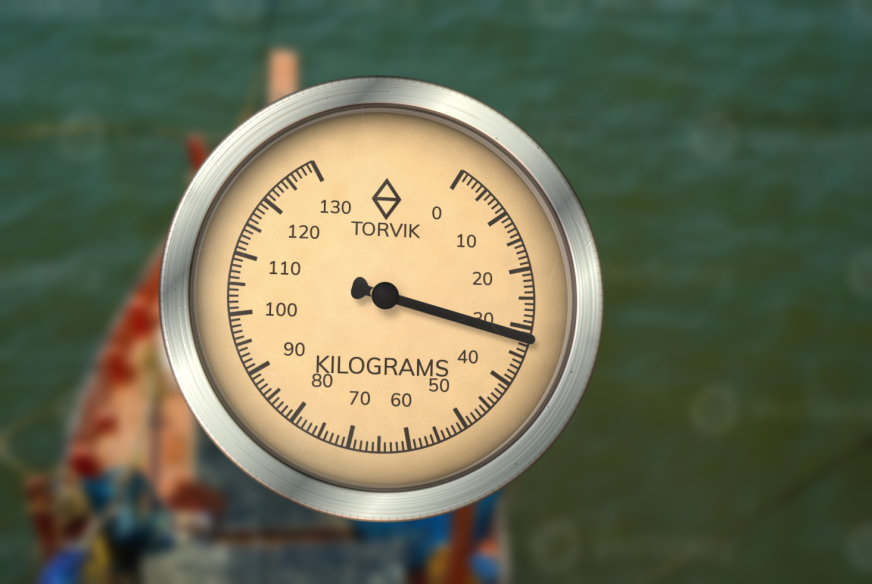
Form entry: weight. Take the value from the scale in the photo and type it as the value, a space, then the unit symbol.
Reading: 32 kg
